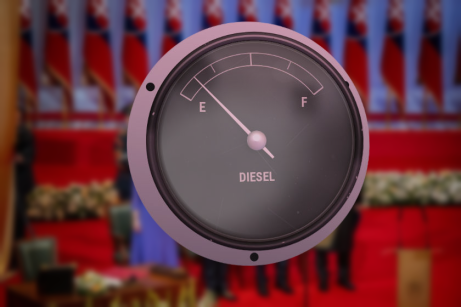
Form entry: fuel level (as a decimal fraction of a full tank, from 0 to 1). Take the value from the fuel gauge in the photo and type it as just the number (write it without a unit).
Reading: 0.125
